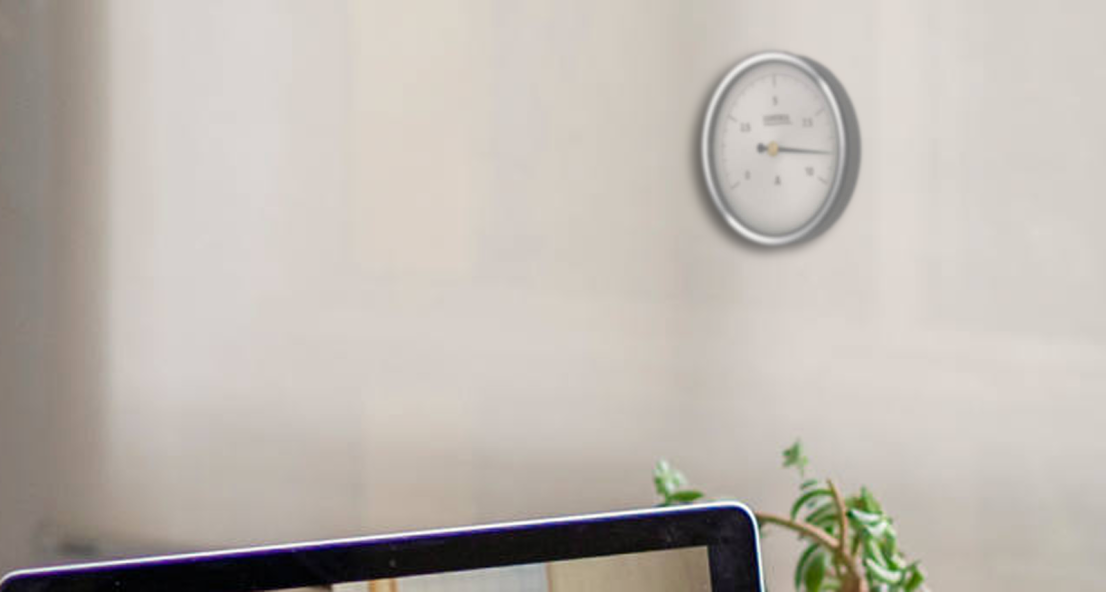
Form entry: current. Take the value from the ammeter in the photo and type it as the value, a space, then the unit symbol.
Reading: 9 A
